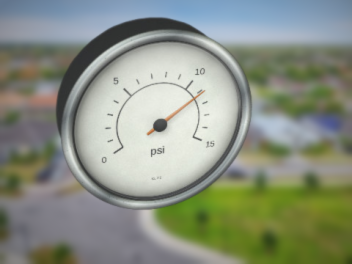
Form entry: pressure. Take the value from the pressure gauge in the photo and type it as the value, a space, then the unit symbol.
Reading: 11 psi
